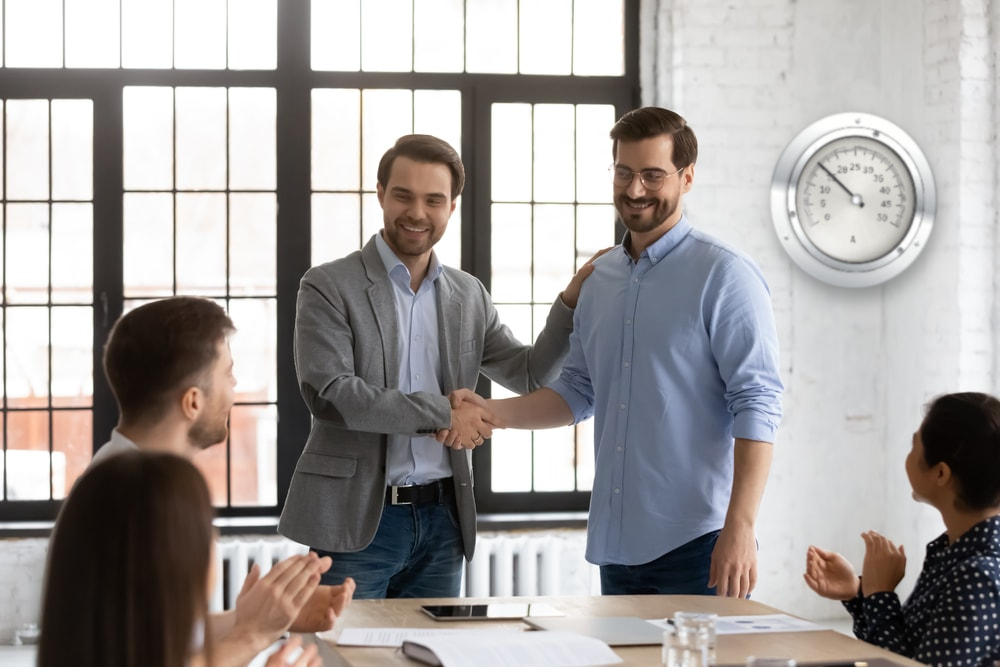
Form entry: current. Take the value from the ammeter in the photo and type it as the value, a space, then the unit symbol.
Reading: 15 A
